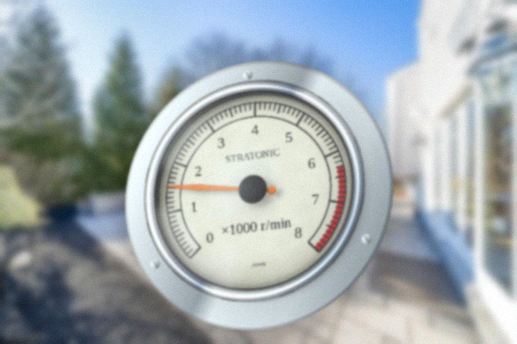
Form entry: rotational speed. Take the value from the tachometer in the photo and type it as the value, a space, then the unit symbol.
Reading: 1500 rpm
